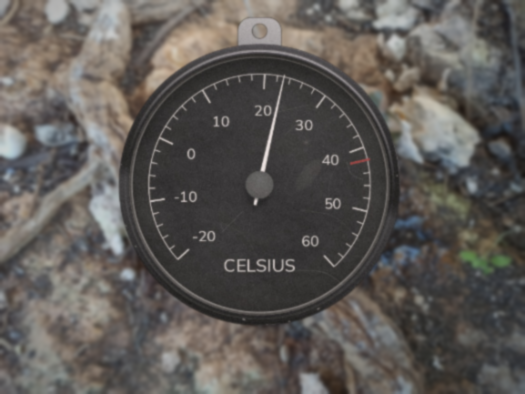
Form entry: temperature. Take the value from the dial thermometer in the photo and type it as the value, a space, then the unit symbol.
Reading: 23 °C
